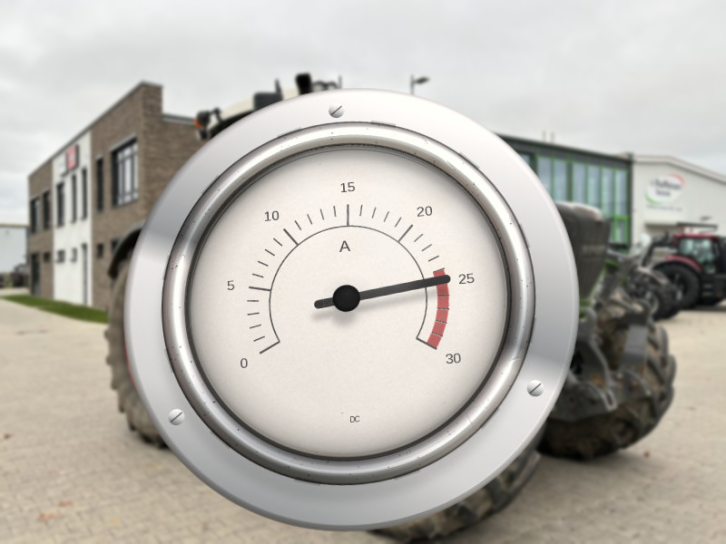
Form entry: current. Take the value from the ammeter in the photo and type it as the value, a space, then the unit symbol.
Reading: 25 A
